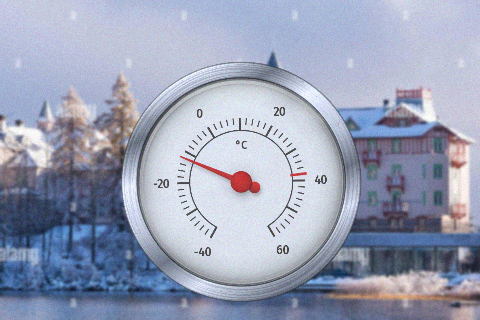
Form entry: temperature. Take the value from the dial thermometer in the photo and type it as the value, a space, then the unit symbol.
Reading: -12 °C
